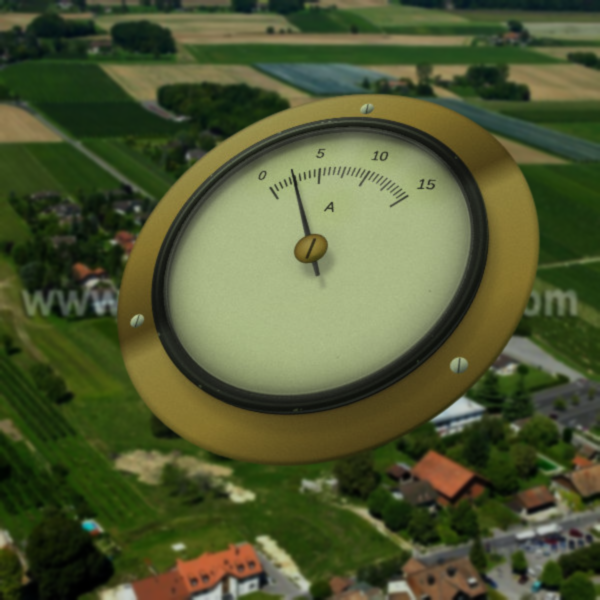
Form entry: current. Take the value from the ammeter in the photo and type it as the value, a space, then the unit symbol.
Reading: 2.5 A
